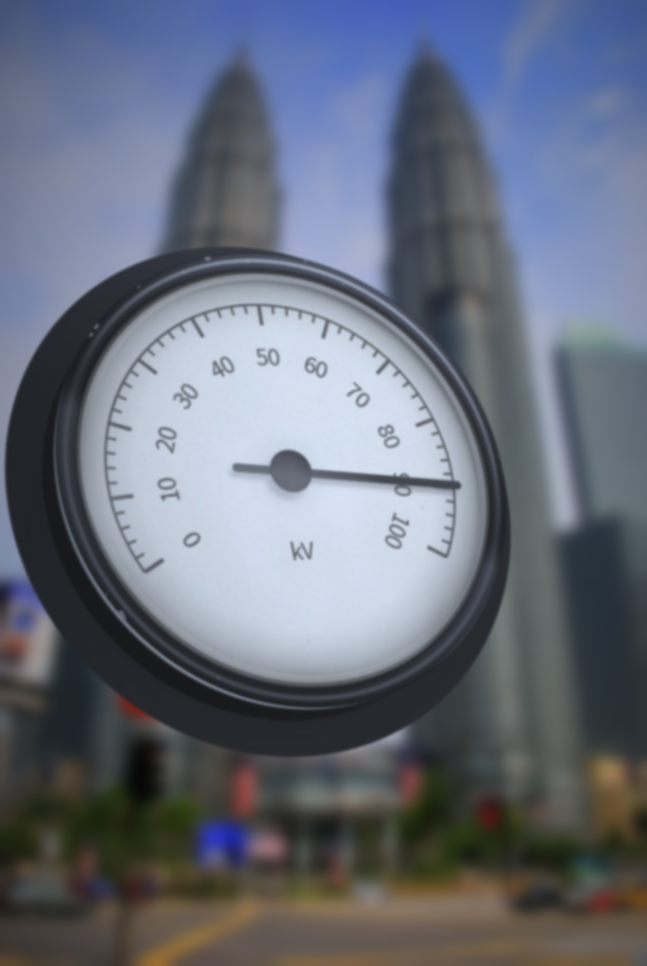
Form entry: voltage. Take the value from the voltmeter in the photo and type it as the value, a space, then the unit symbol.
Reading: 90 kV
